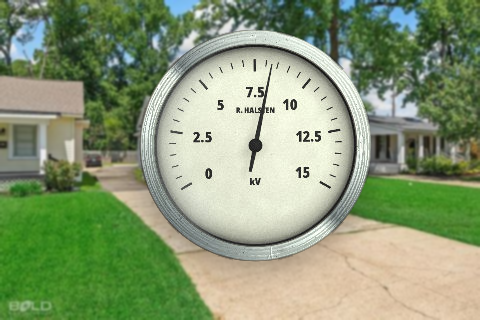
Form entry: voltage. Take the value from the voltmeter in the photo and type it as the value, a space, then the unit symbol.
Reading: 8.25 kV
